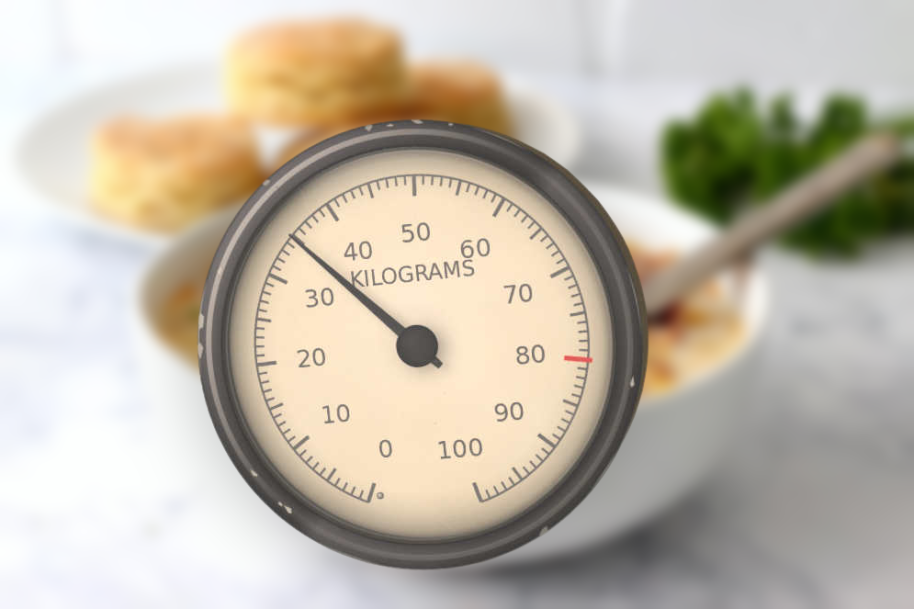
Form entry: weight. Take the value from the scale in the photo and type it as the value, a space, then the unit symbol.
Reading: 35 kg
